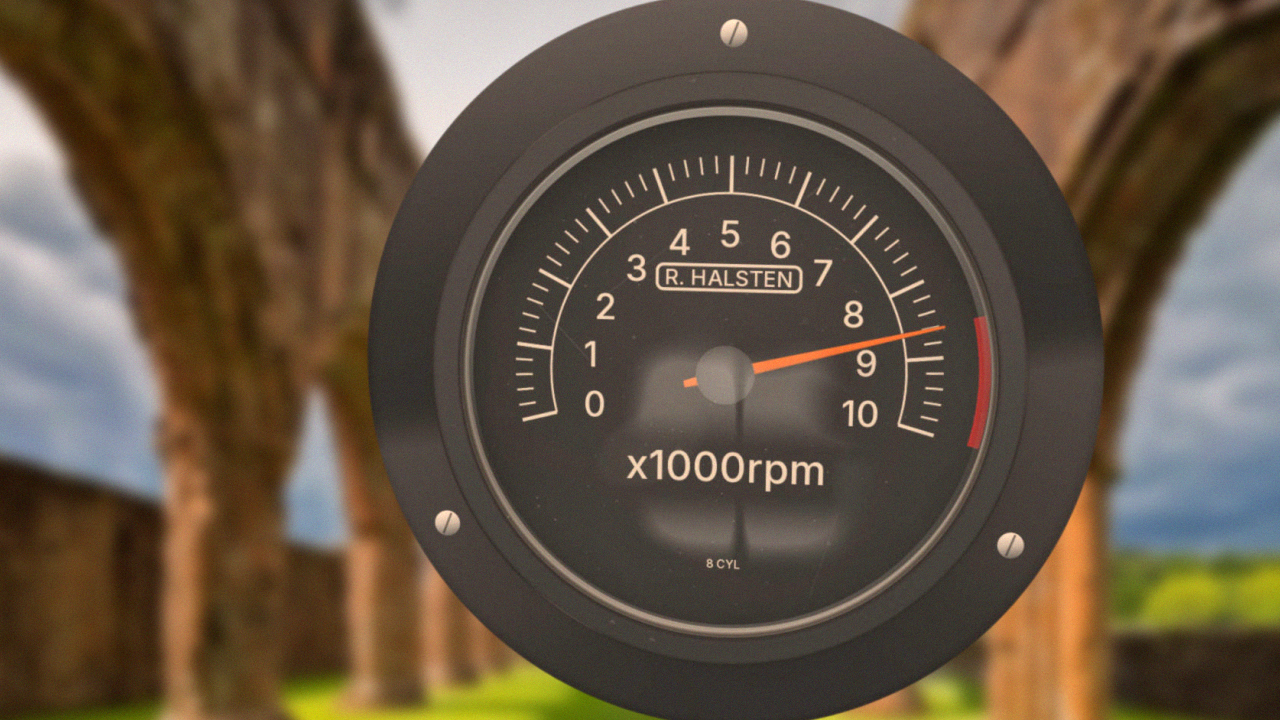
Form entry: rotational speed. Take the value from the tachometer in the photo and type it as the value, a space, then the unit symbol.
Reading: 8600 rpm
